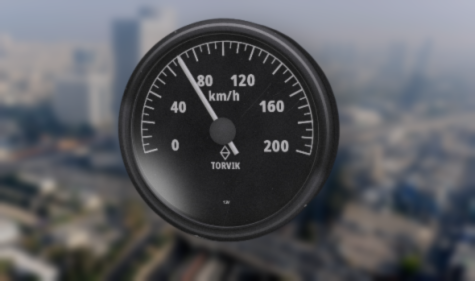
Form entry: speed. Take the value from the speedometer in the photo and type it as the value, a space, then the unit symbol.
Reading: 70 km/h
